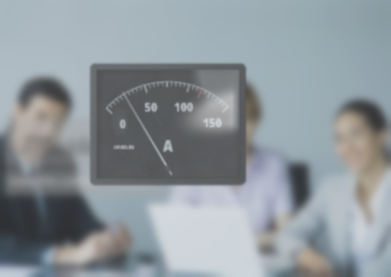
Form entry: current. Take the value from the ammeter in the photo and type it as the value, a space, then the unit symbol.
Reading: 25 A
